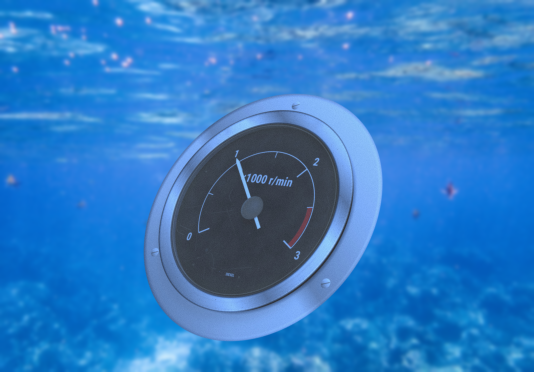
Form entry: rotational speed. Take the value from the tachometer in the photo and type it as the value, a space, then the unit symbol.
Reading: 1000 rpm
